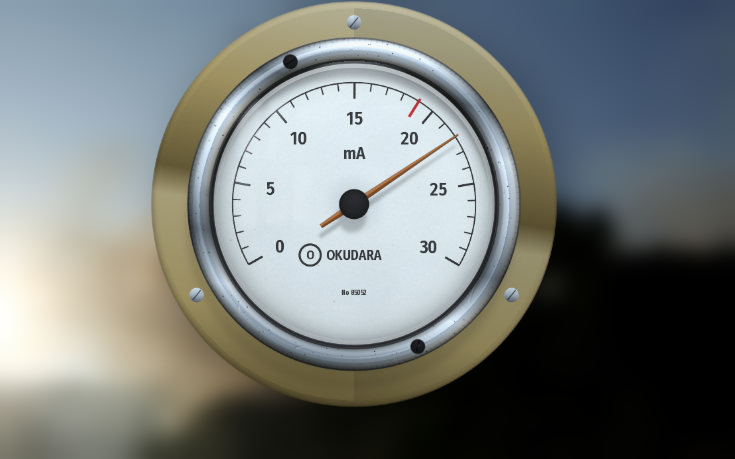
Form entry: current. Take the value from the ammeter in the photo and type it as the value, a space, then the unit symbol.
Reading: 22 mA
